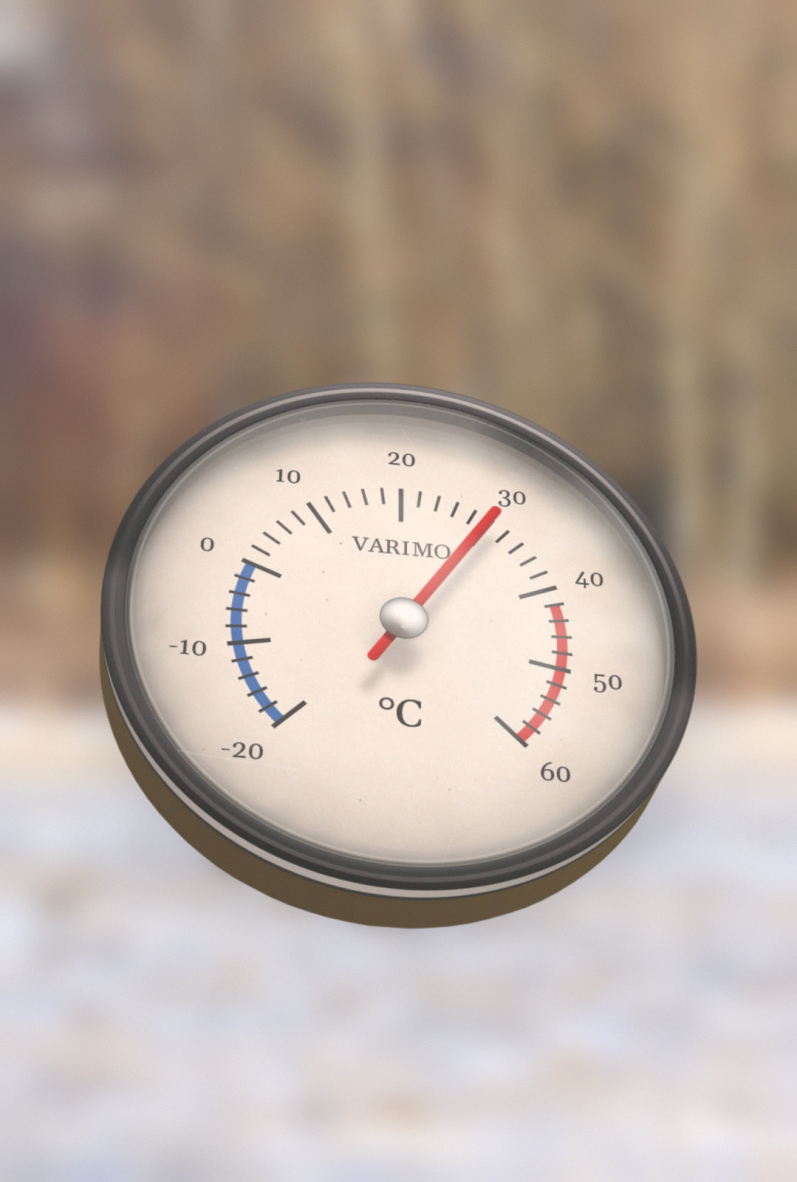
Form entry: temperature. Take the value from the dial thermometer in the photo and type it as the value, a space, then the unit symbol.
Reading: 30 °C
